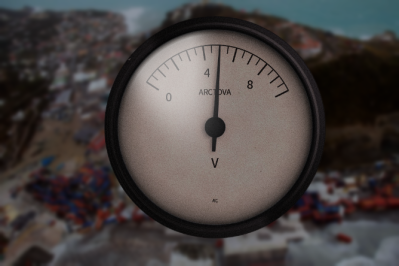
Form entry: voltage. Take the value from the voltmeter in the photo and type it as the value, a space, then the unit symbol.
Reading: 5 V
